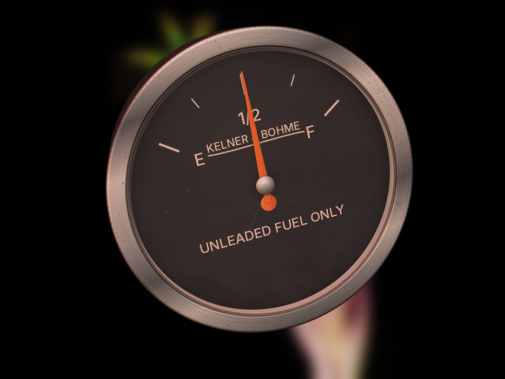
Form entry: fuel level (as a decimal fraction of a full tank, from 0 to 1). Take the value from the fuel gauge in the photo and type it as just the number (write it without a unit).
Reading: 0.5
